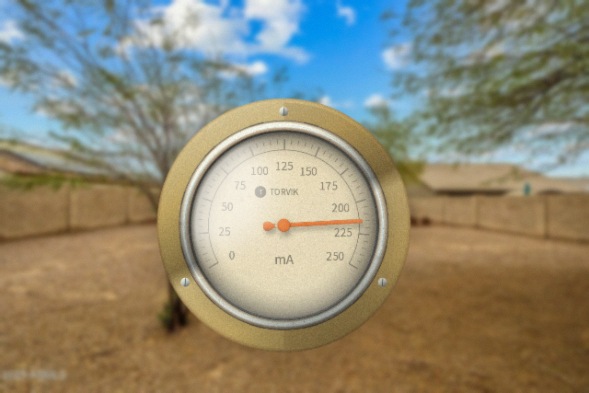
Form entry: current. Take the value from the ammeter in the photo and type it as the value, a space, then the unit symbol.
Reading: 215 mA
